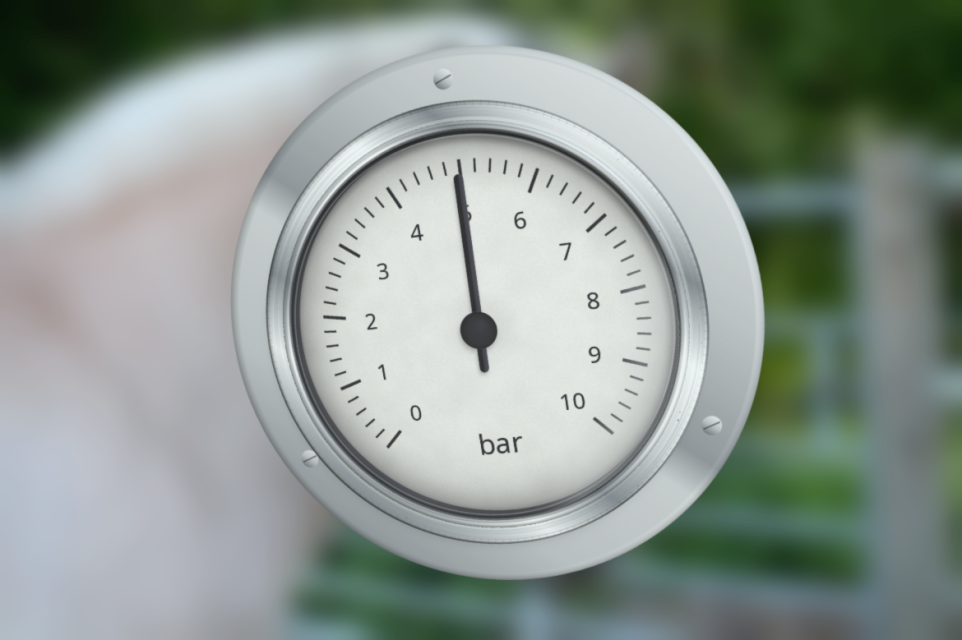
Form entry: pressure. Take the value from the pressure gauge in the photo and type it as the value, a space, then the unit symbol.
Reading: 5 bar
